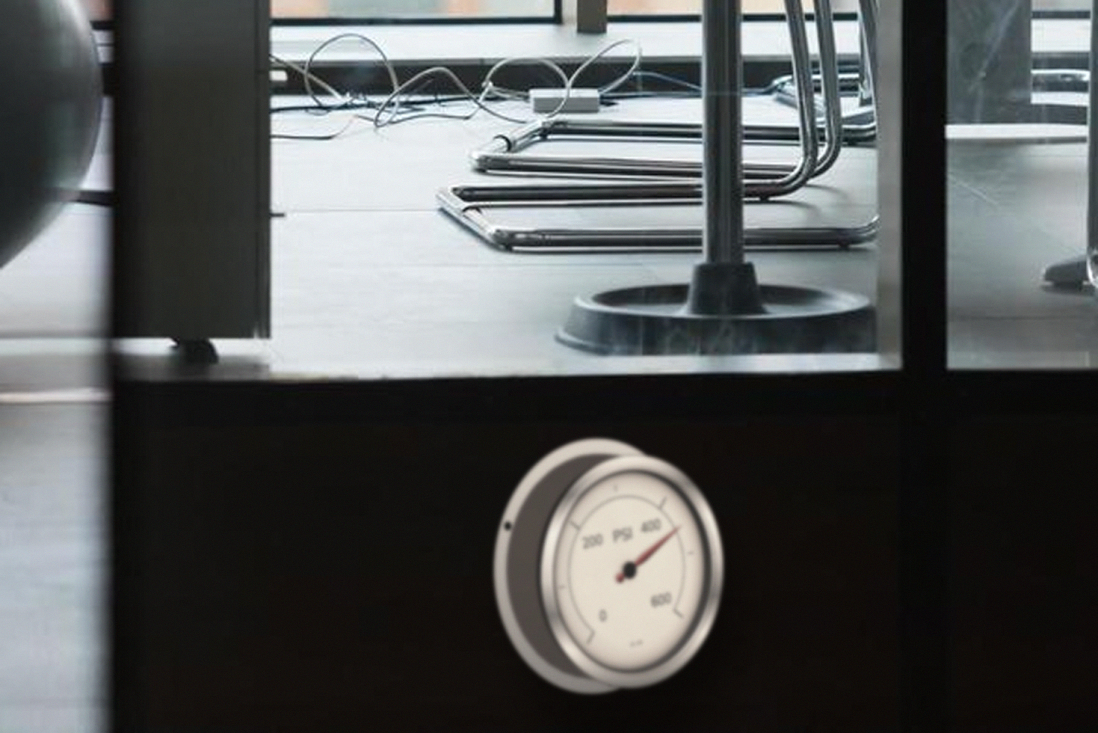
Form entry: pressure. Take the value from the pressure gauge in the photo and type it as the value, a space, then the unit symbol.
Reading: 450 psi
